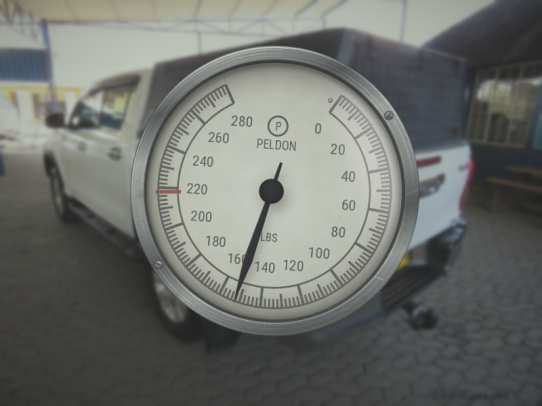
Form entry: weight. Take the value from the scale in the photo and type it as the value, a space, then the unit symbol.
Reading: 152 lb
